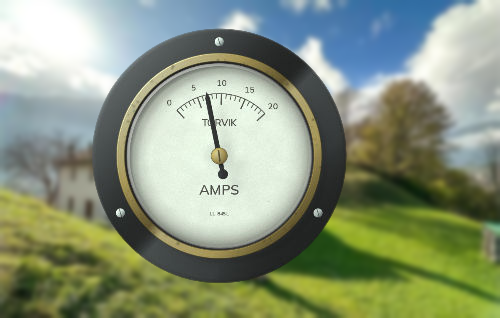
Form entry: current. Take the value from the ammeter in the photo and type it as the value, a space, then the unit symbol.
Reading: 7 A
